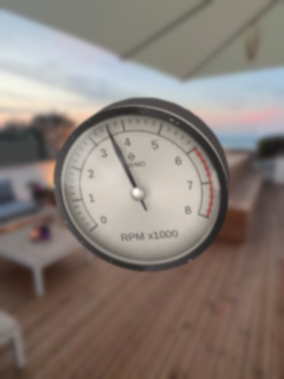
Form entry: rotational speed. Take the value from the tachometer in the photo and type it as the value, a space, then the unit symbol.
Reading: 3600 rpm
